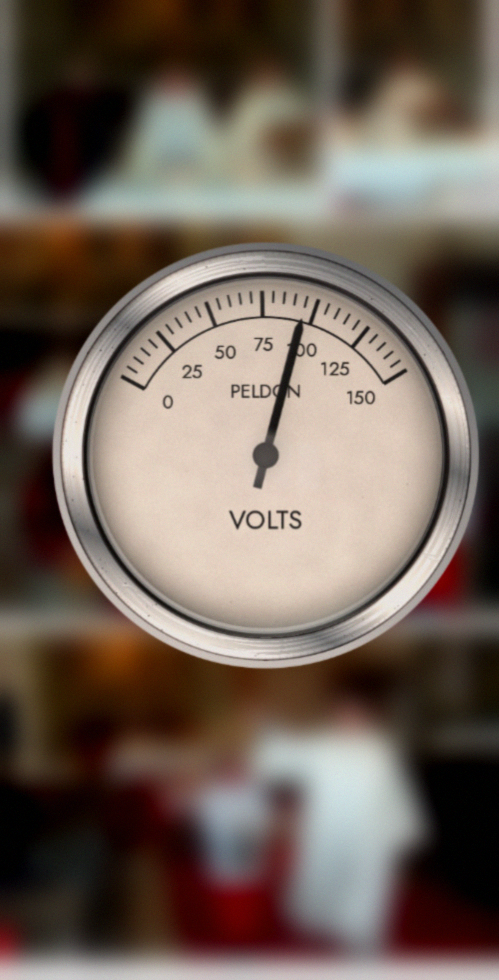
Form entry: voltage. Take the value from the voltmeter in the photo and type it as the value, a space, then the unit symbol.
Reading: 95 V
